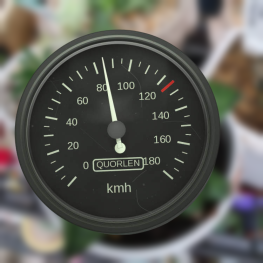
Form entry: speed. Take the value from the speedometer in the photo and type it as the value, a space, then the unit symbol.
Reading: 85 km/h
